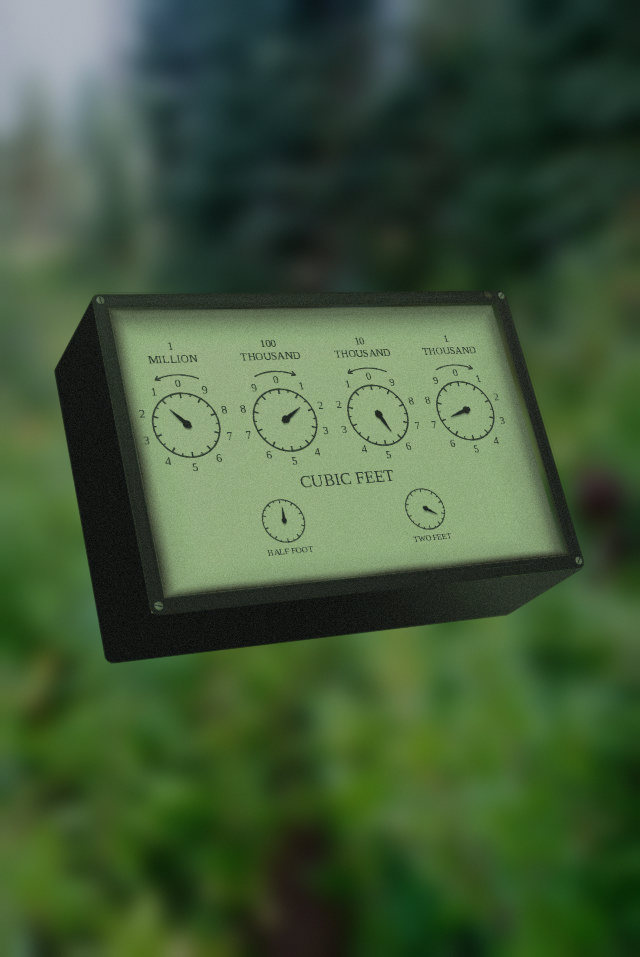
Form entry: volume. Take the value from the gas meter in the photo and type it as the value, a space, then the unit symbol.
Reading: 115700 ft³
